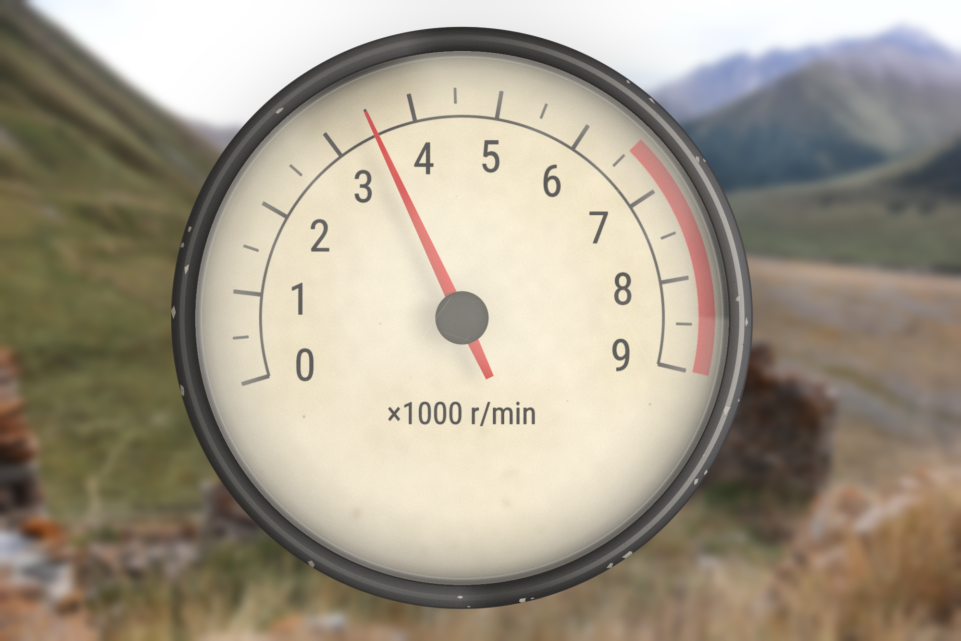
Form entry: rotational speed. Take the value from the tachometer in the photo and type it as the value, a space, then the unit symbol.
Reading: 3500 rpm
